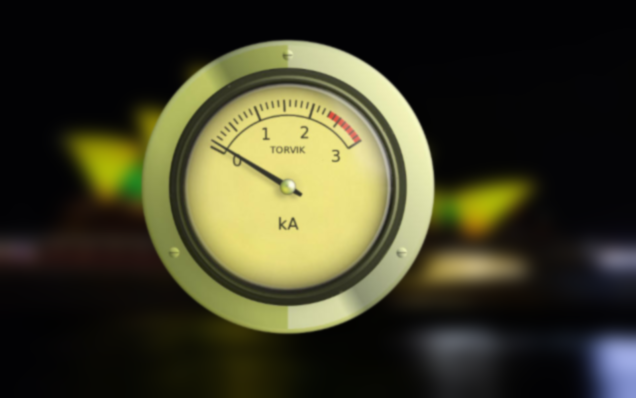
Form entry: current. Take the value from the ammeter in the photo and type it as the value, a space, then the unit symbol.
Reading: 0.1 kA
